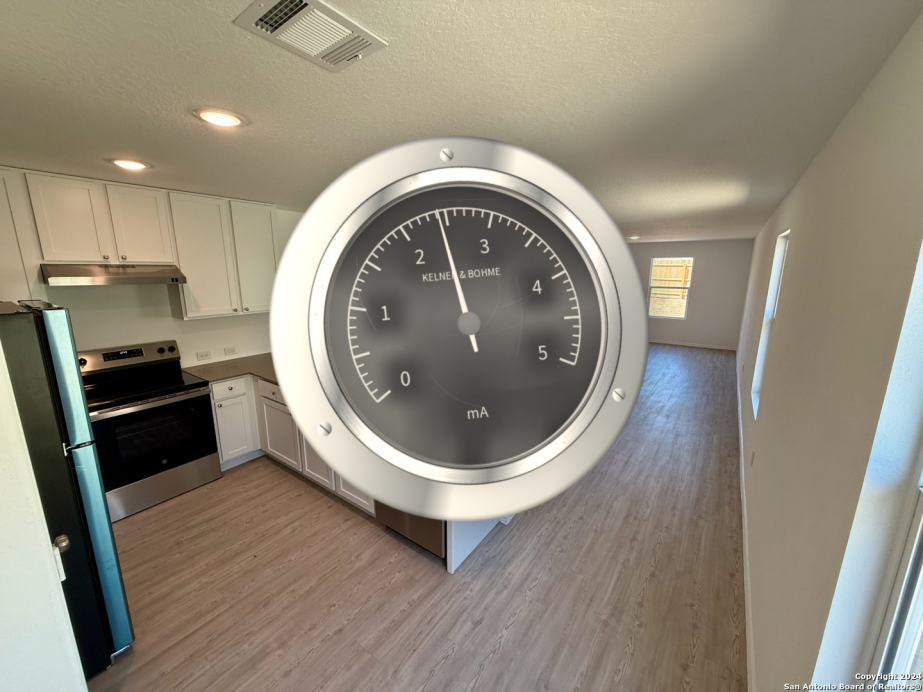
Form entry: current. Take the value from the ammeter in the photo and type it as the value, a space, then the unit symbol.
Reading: 2.4 mA
